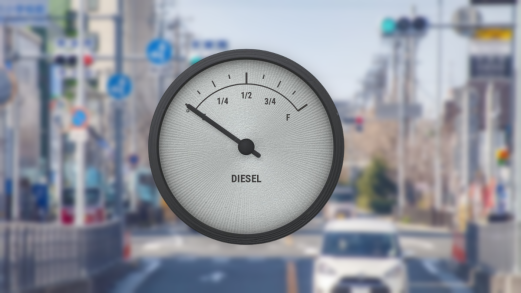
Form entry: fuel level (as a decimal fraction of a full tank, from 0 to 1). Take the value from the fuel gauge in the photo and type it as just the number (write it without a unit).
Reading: 0
